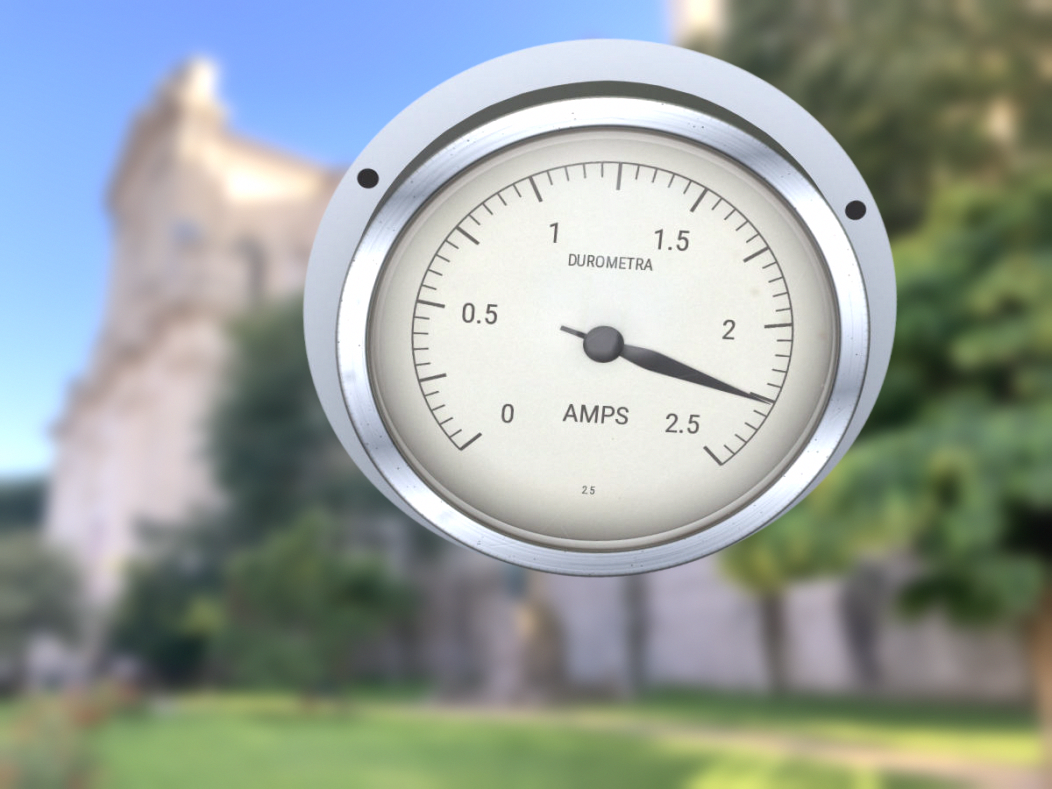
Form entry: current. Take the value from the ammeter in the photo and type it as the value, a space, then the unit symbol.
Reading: 2.25 A
